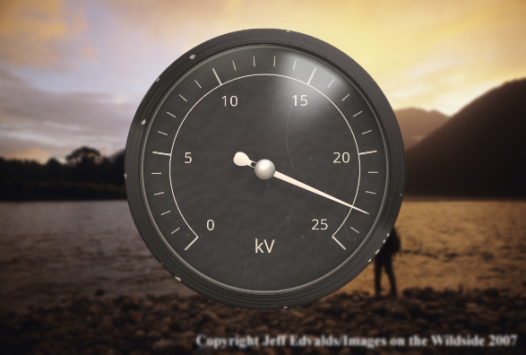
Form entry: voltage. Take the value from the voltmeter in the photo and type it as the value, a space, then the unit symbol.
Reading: 23 kV
